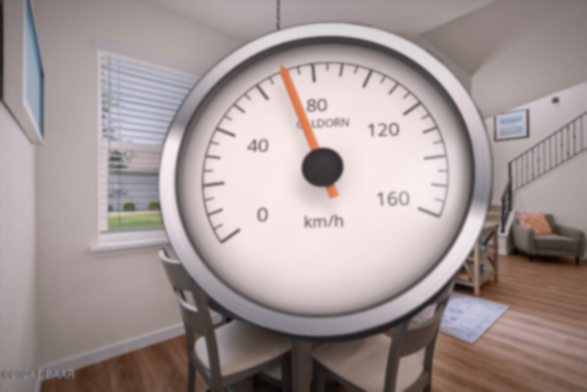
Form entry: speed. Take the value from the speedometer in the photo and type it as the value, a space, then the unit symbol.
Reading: 70 km/h
